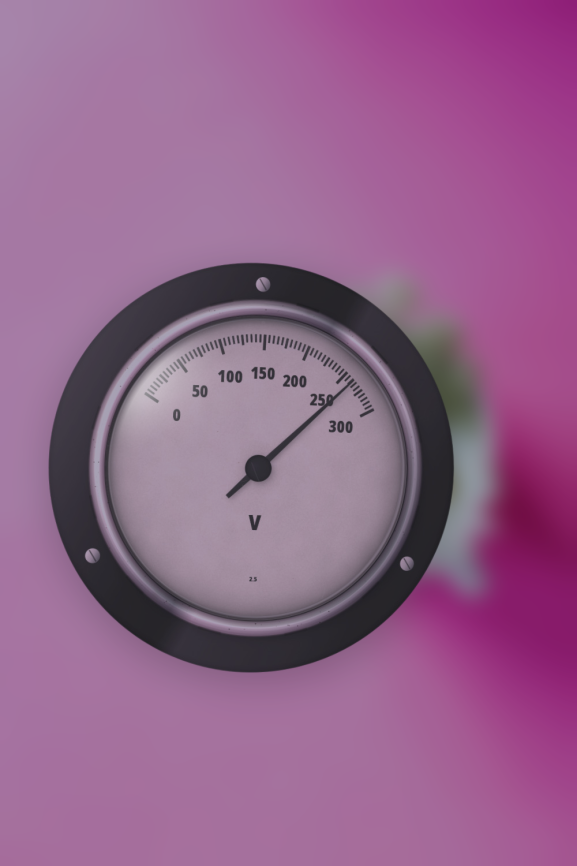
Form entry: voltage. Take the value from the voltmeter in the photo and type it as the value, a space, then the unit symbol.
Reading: 260 V
